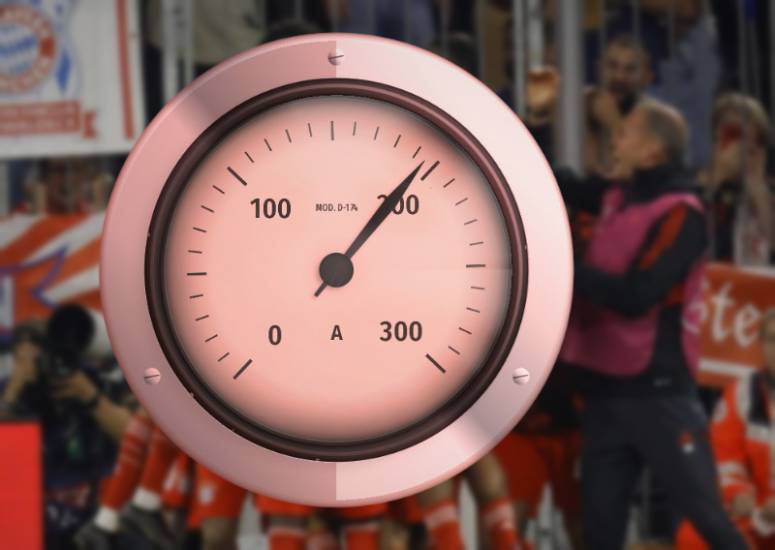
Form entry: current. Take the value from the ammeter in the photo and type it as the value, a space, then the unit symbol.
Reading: 195 A
